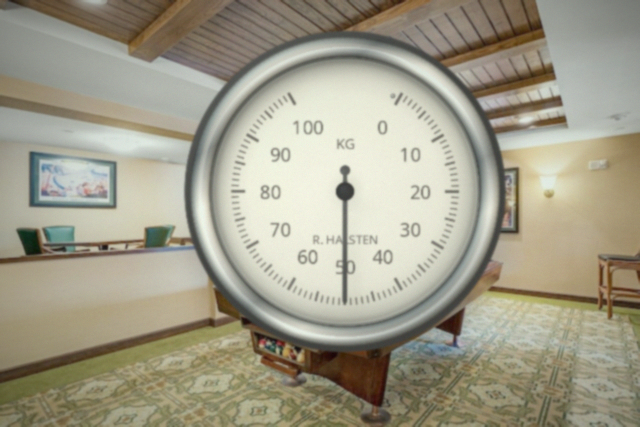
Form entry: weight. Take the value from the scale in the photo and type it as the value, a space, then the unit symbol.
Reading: 50 kg
